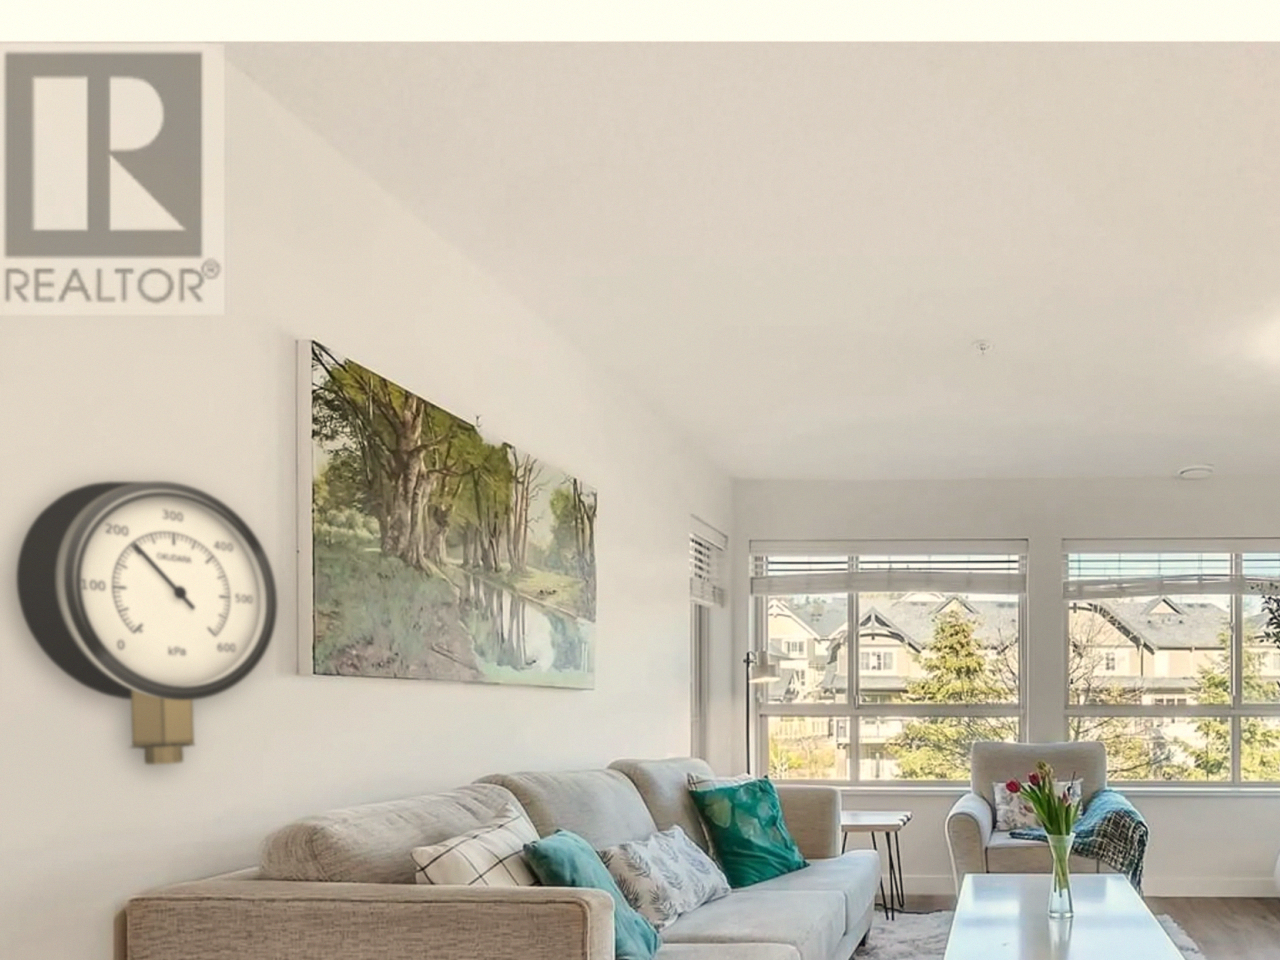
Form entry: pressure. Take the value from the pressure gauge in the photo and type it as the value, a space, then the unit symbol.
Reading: 200 kPa
